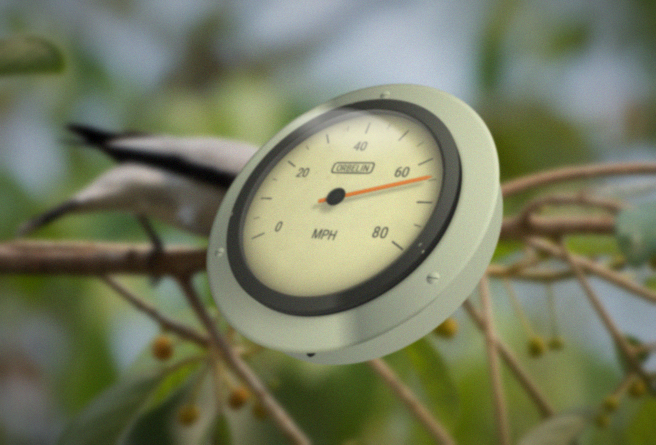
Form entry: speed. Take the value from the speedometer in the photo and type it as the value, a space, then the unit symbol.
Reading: 65 mph
